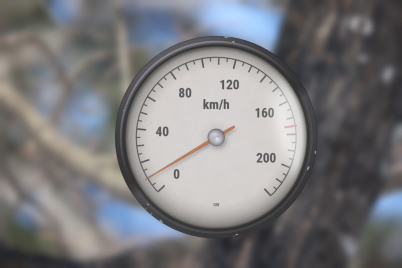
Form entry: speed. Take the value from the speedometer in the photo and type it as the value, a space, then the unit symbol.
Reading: 10 km/h
